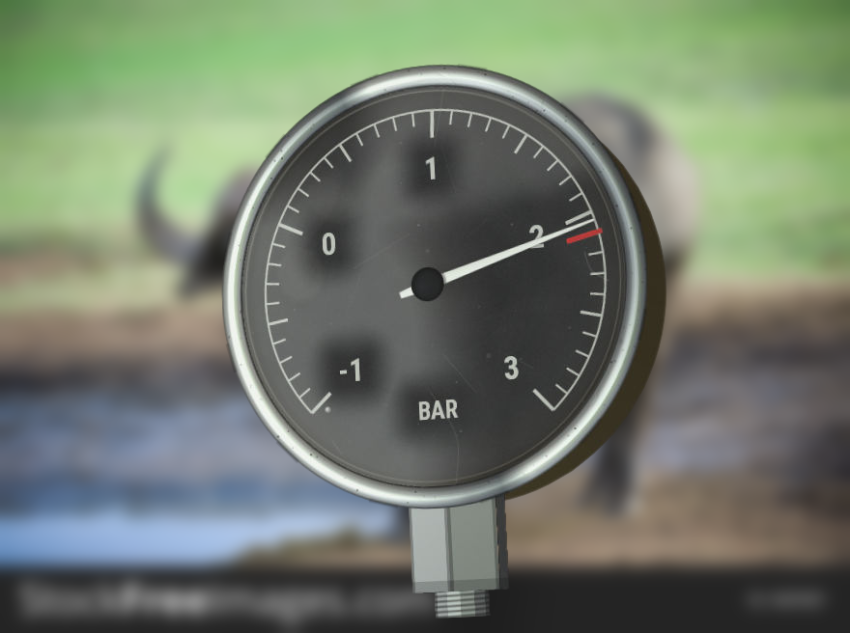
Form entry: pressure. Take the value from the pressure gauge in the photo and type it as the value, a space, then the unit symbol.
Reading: 2.05 bar
